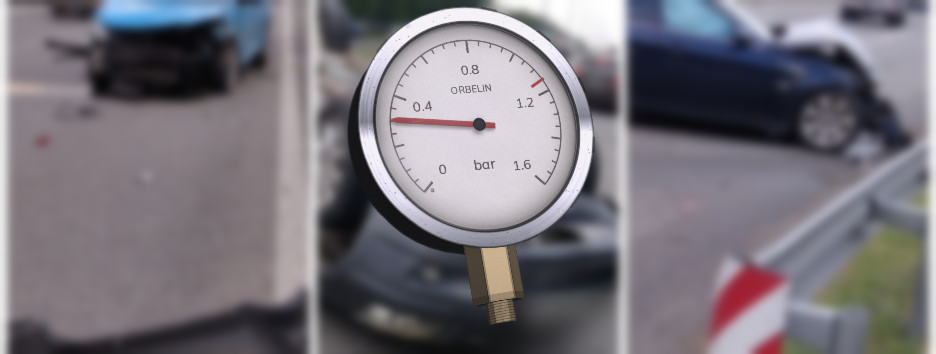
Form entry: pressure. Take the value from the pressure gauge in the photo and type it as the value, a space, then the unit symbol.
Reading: 0.3 bar
